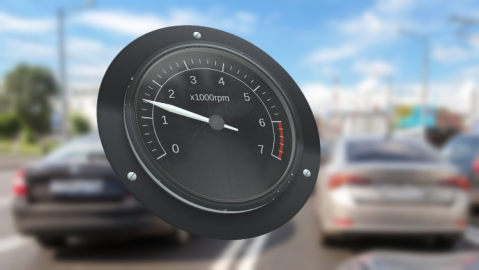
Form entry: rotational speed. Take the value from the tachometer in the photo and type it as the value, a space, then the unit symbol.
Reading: 1400 rpm
